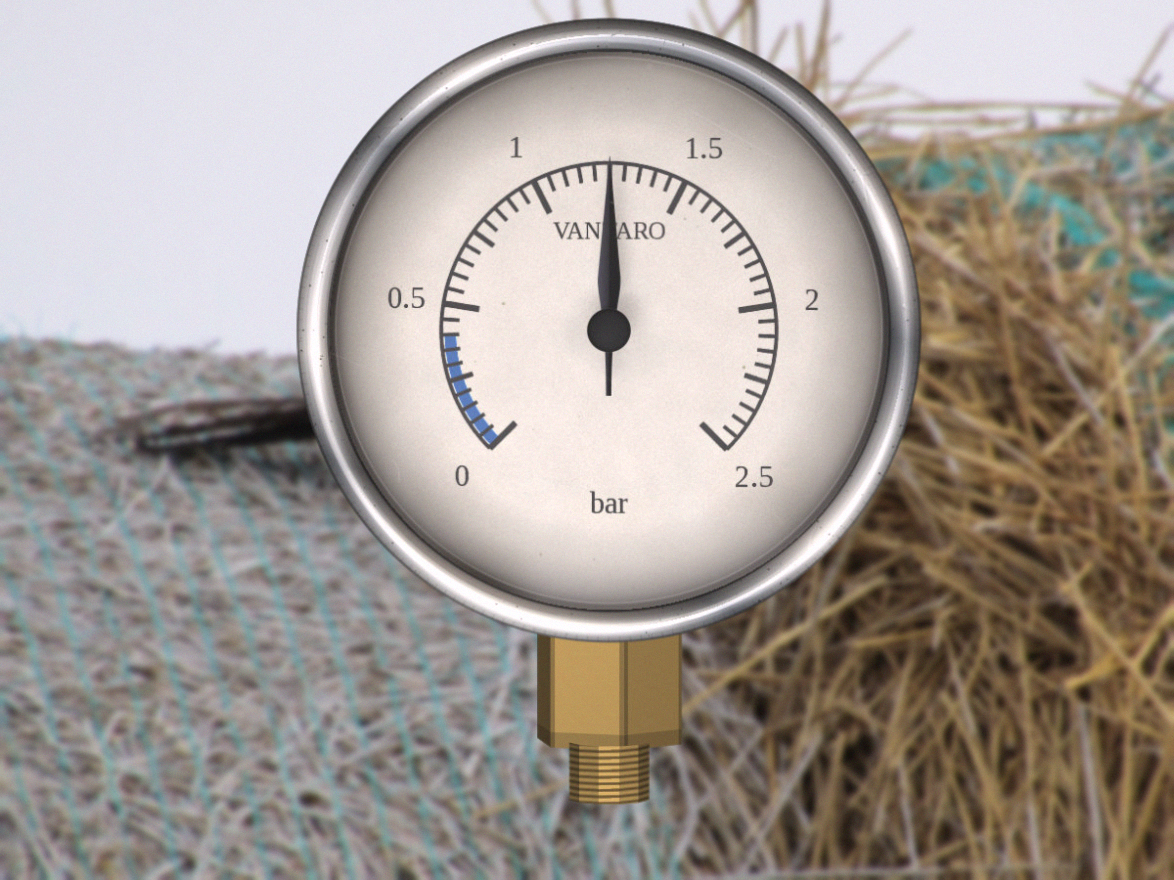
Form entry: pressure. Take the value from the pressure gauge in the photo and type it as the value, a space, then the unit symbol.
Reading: 1.25 bar
